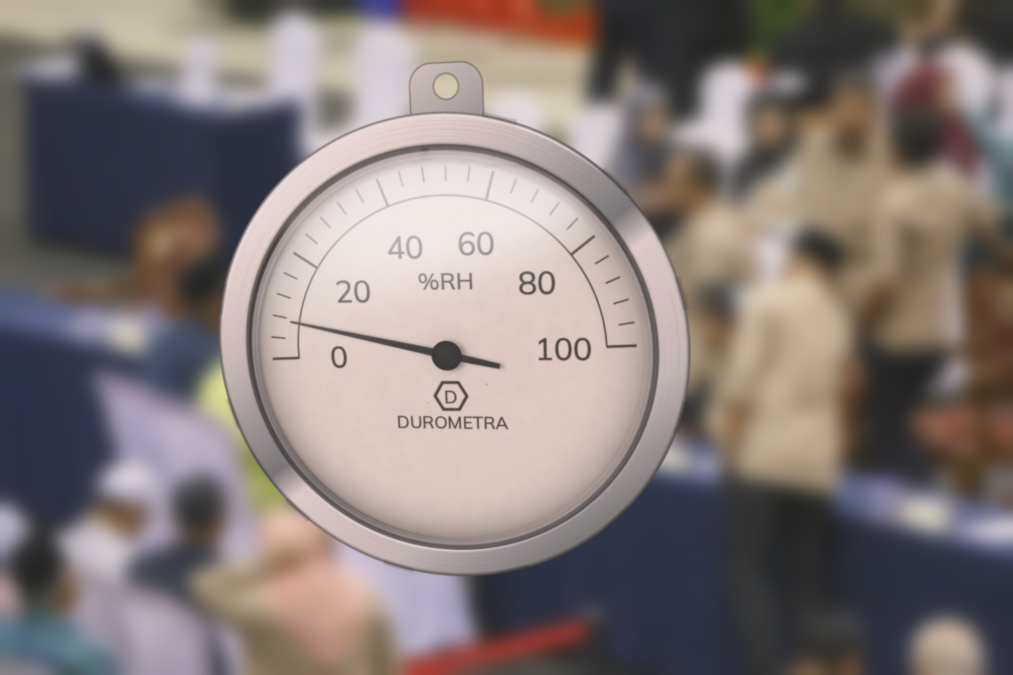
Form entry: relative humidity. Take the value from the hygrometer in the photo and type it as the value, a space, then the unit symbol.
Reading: 8 %
